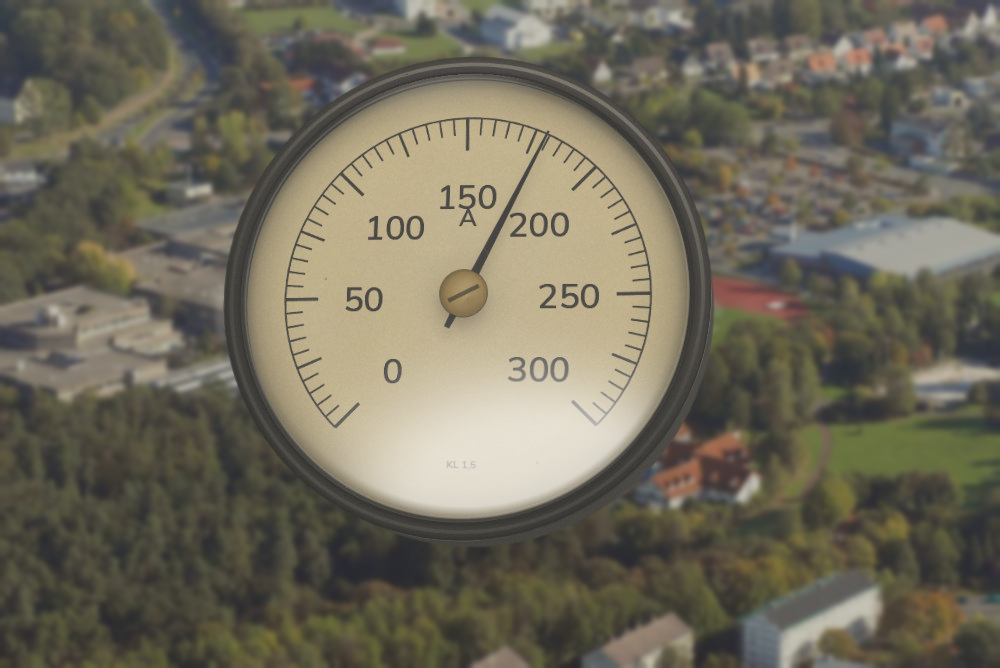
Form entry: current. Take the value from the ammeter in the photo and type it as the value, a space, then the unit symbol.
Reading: 180 A
